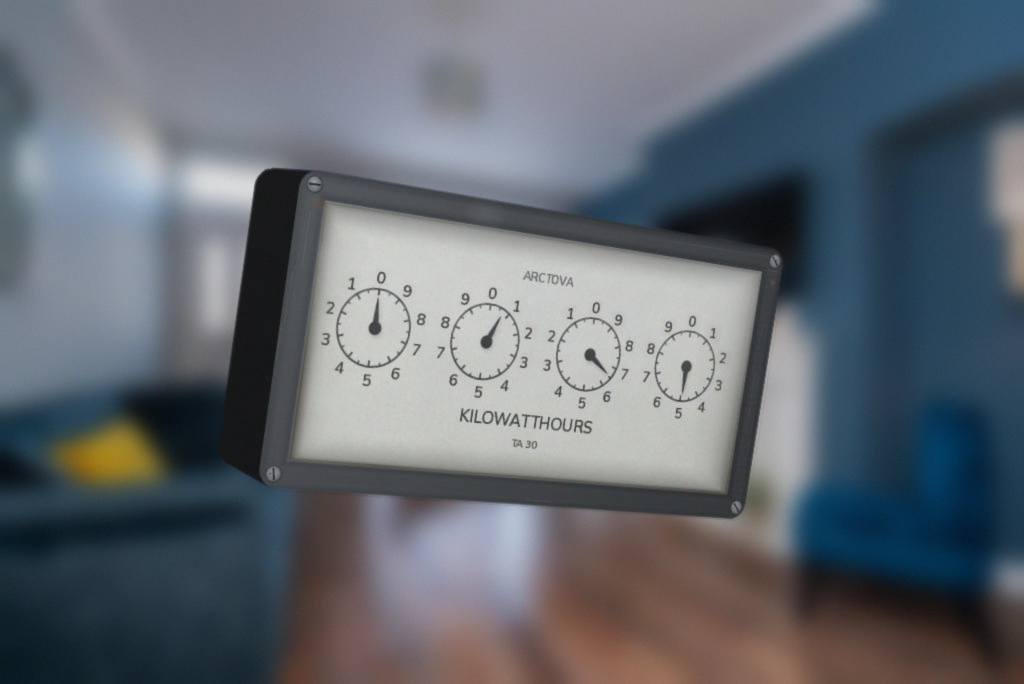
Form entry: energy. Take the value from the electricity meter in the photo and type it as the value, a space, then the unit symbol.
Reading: 65 kWh
